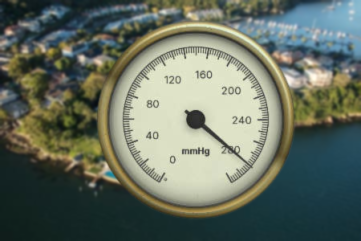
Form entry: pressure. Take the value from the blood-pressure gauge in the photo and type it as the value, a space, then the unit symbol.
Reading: 280 mmHg
